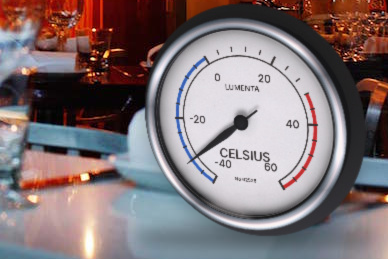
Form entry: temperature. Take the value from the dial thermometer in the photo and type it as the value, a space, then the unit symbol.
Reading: -32 °C
